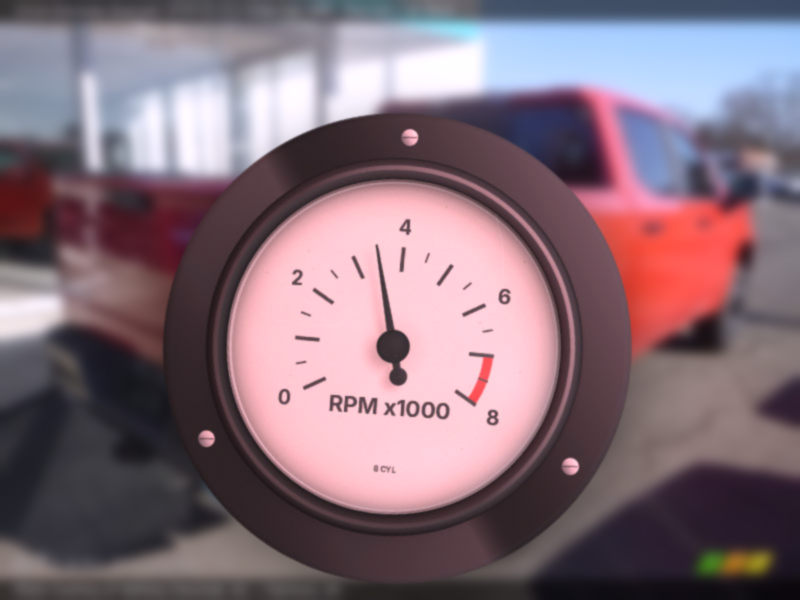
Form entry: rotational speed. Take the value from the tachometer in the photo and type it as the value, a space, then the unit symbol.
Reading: 3500 rpm
